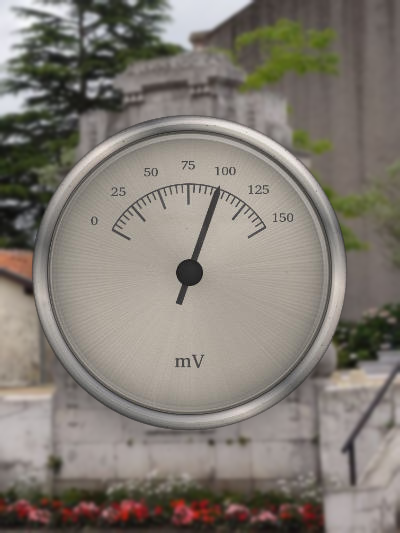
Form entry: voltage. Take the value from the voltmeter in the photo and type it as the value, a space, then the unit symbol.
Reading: 100 mV
